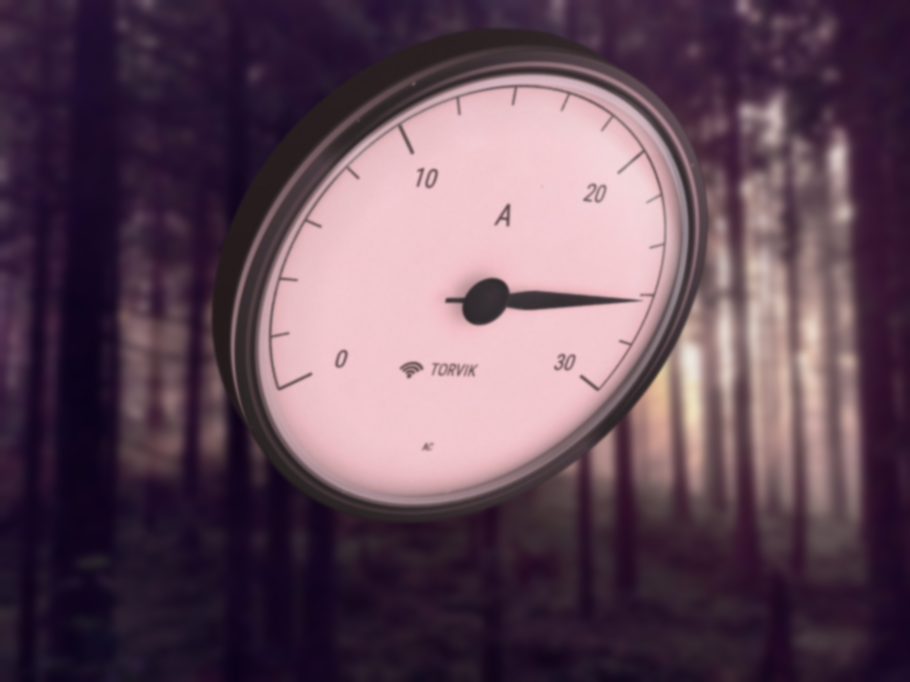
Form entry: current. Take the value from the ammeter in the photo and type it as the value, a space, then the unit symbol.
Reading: 26 A
